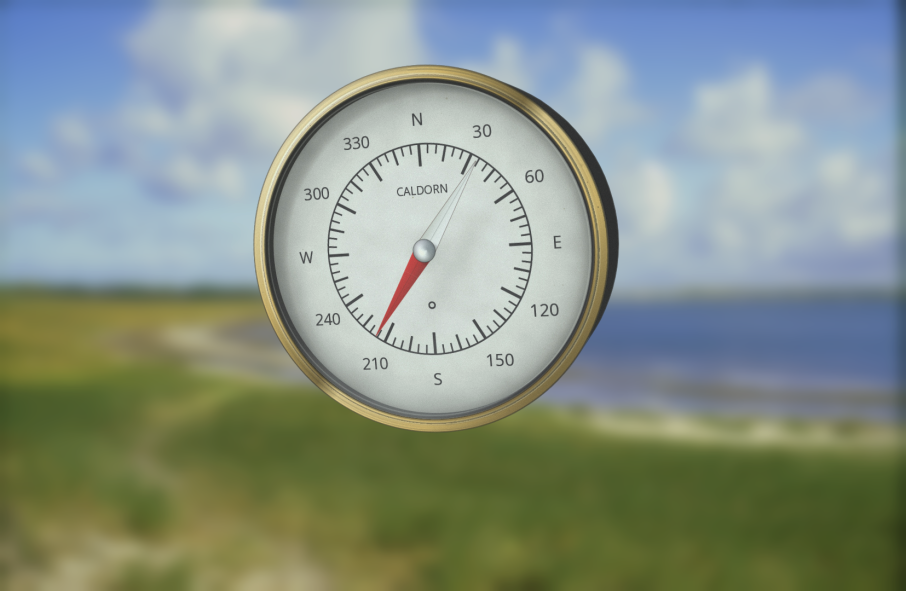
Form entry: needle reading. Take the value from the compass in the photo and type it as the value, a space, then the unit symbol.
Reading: 215 °
